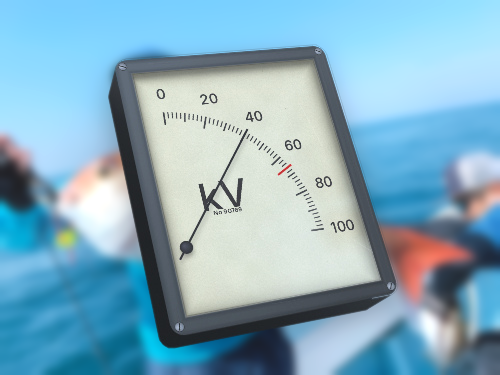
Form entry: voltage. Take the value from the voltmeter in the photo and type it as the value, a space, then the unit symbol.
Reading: 40 kV
